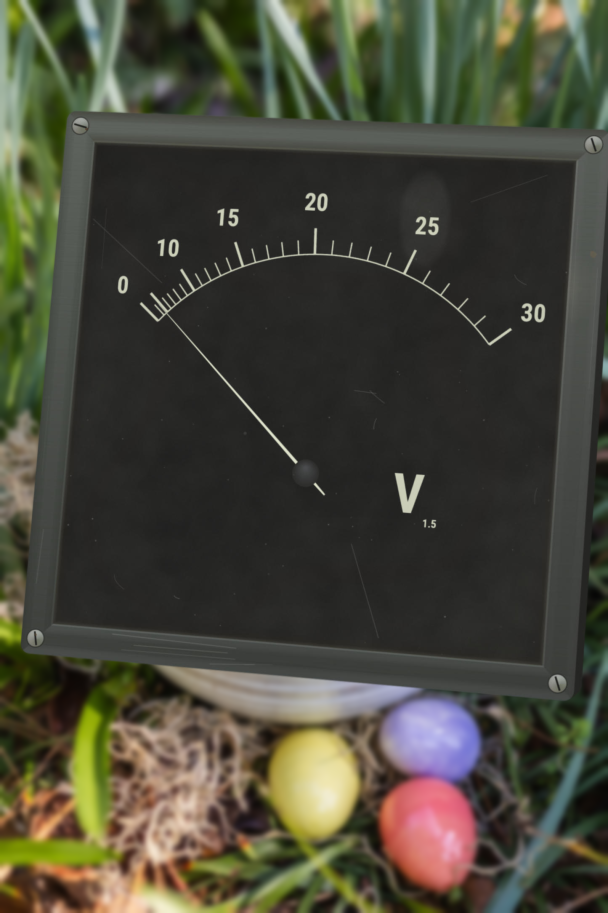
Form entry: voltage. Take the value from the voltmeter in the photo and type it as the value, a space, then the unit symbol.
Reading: 5 V
